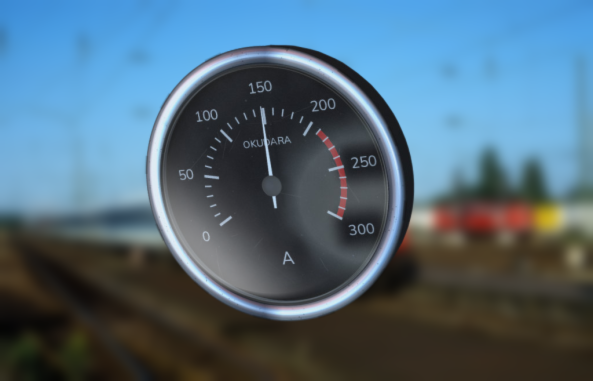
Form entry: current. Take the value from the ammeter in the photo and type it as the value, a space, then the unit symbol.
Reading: 150 A
